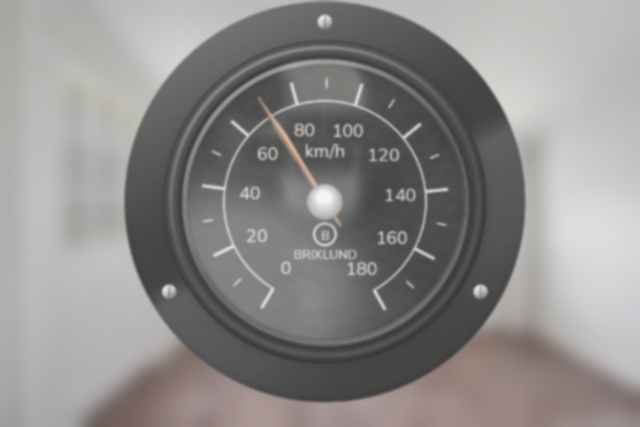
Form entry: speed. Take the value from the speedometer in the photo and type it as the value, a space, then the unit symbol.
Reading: 70 km/h
